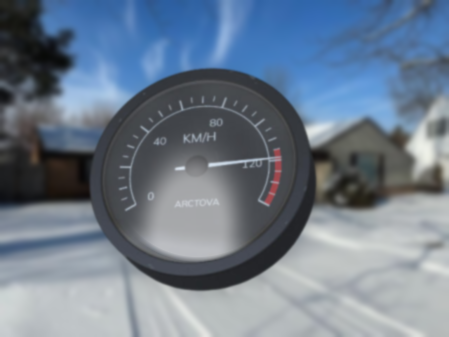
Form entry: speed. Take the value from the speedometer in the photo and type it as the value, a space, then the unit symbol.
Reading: 120 km/h
